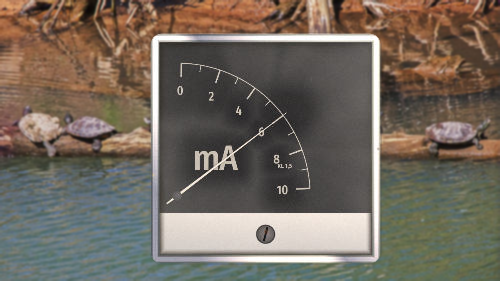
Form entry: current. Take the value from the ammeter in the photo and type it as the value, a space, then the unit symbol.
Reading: 6 mA
